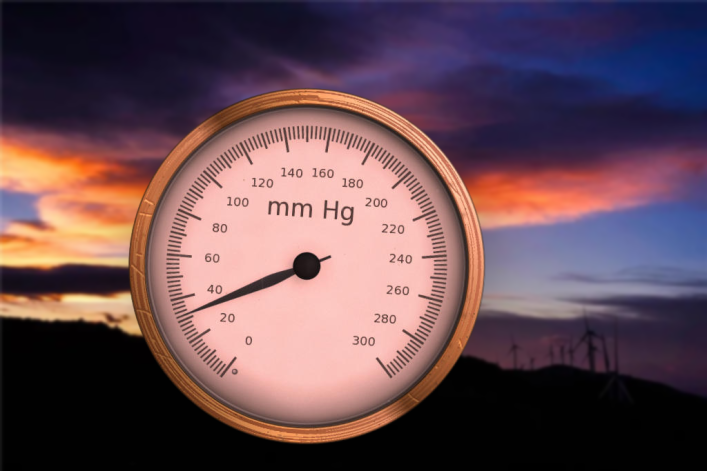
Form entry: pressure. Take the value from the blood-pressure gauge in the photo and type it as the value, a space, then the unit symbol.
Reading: 32 mmHg
